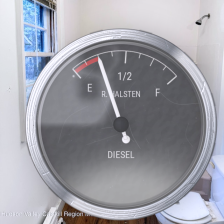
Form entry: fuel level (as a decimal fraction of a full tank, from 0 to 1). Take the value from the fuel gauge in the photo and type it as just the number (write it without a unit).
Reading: 0.25
